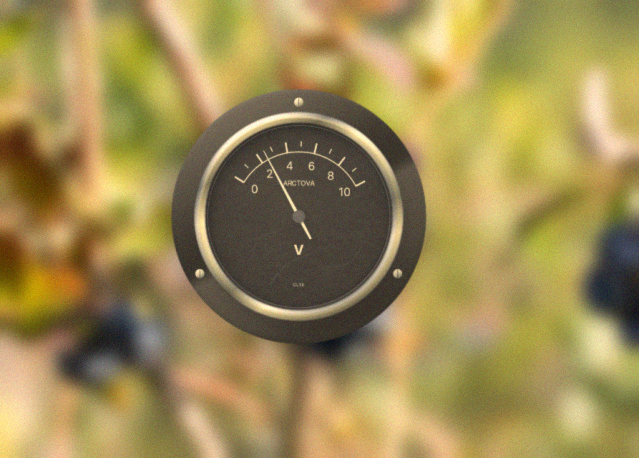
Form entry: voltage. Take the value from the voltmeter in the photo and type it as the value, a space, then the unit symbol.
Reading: 2.5 V
